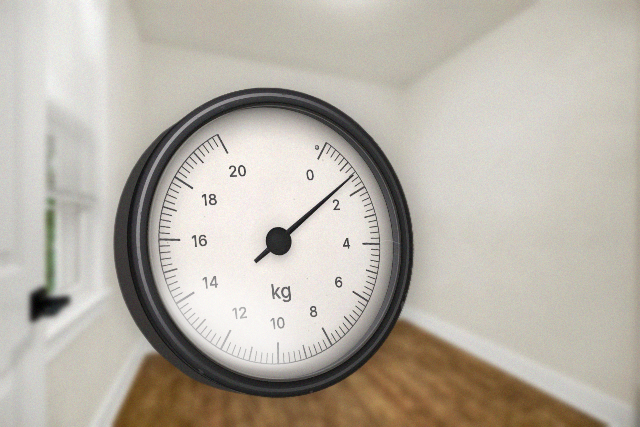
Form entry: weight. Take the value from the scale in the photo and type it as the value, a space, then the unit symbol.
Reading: 1.4 kg
